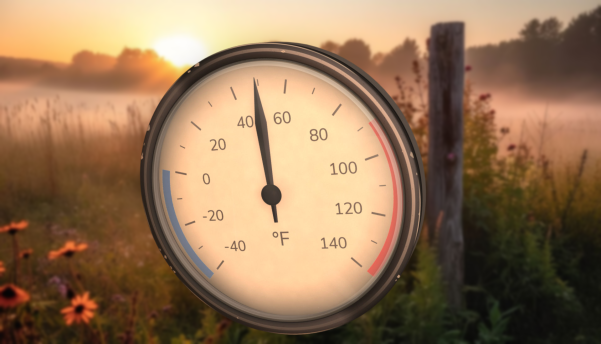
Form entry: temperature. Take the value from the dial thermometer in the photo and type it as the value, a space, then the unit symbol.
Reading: 50 °F
